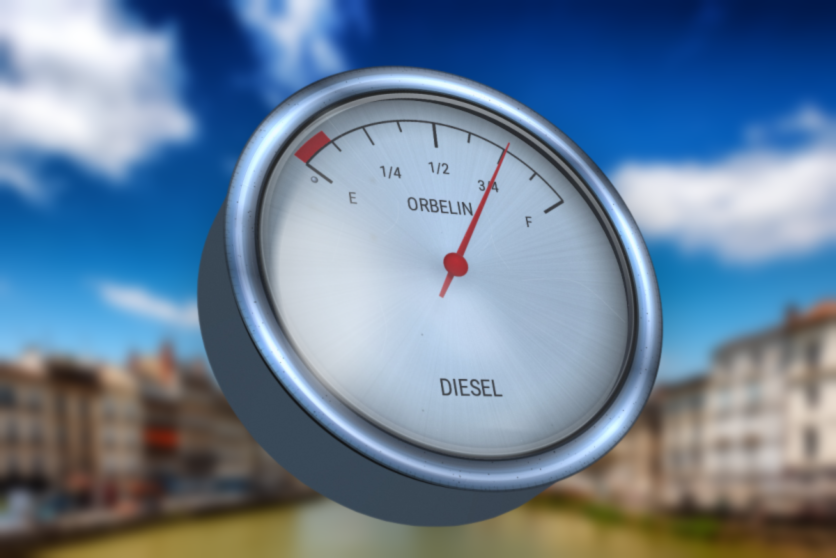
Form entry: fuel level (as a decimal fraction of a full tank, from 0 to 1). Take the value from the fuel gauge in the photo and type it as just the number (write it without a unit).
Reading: 0.75
